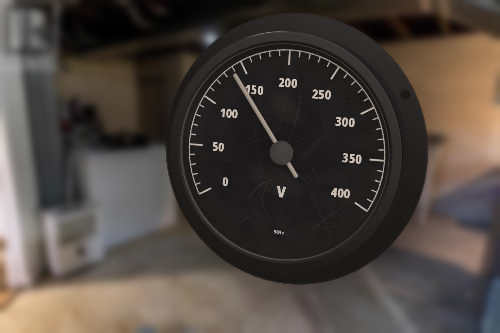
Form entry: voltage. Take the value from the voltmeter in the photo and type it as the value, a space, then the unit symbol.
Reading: 140 V
